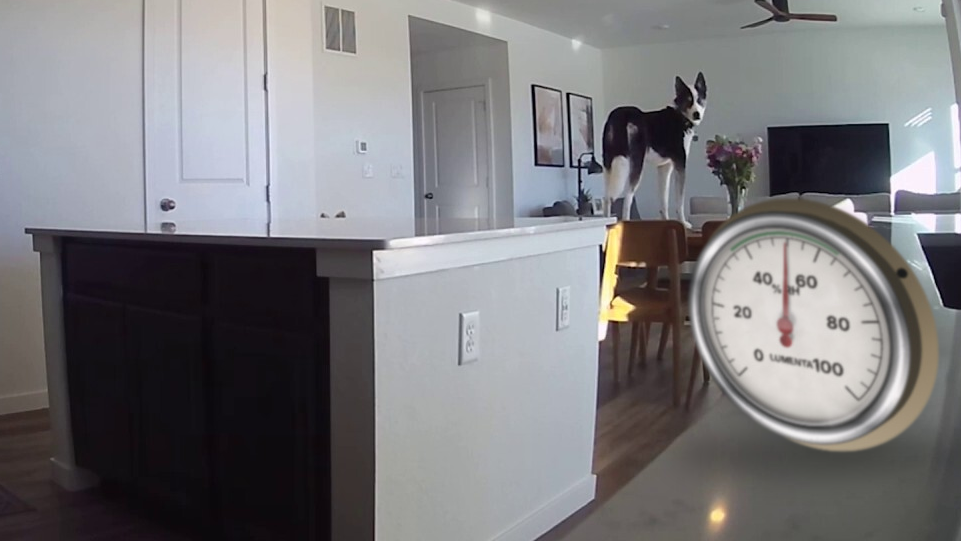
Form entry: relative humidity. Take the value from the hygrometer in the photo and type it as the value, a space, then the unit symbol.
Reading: 52 %
